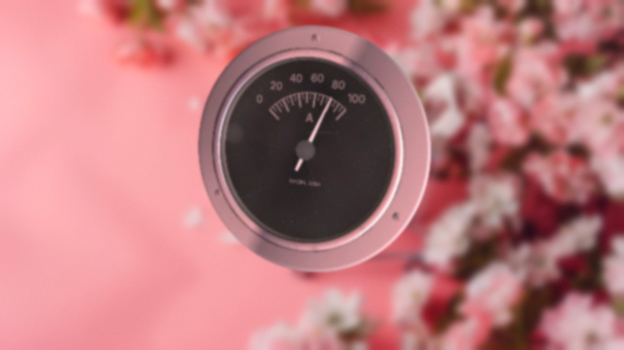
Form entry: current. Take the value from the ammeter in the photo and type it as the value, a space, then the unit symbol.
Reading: 80 A
